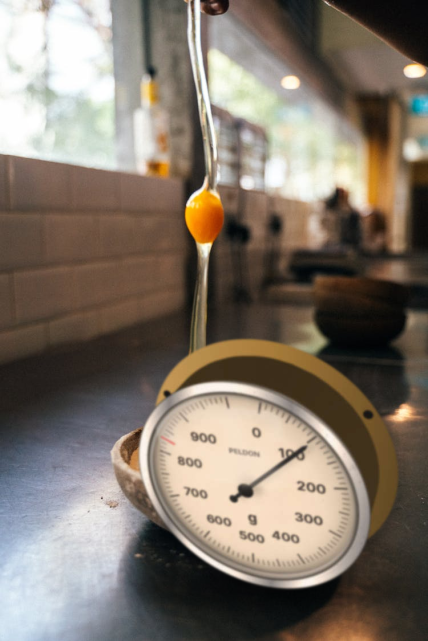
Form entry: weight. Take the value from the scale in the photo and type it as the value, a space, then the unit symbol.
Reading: 100 g
